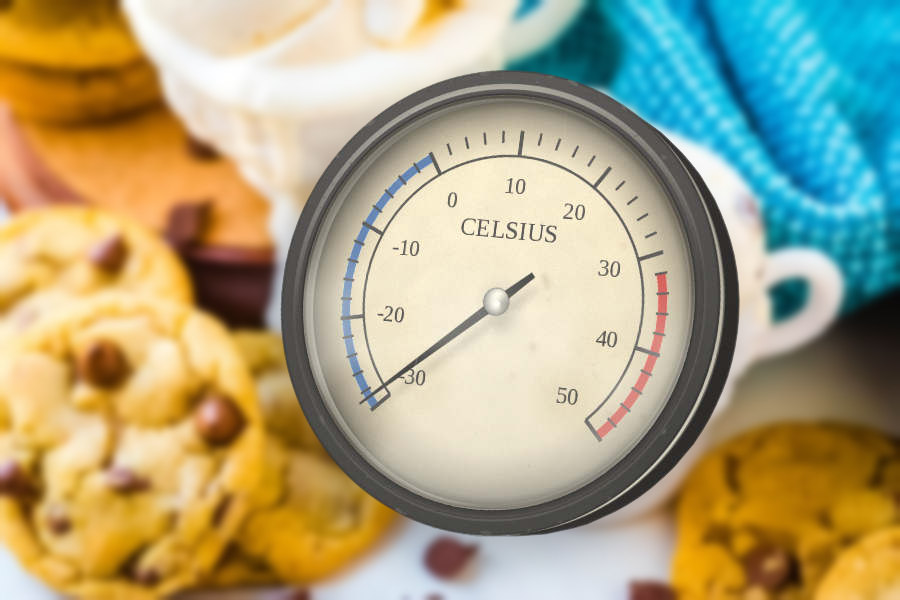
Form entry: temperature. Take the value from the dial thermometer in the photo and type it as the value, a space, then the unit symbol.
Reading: -29 °C
